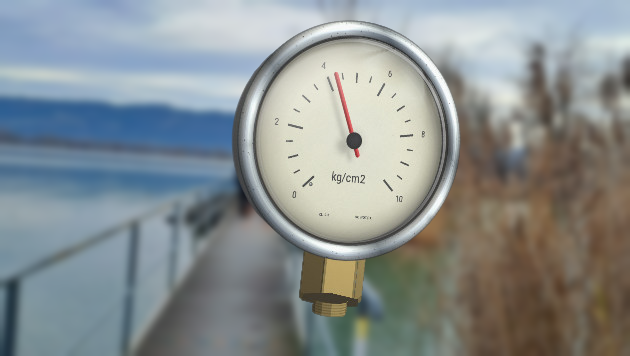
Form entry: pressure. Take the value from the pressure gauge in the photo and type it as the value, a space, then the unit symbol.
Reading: 4.25 kg/cm²
